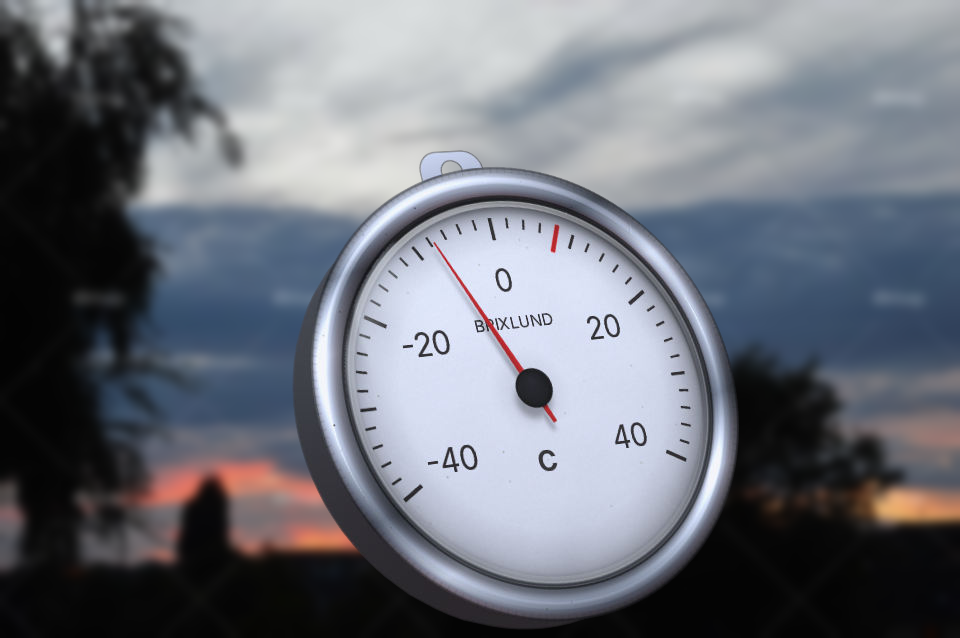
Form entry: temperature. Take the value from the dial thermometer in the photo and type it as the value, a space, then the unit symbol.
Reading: -8 °C
